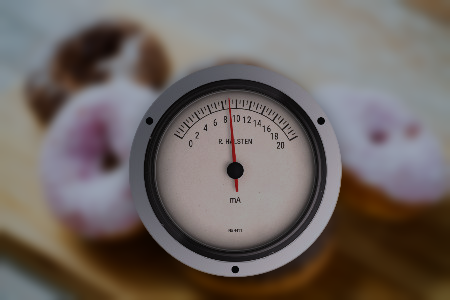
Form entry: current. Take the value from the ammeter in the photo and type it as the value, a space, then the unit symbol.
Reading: 9 mA
